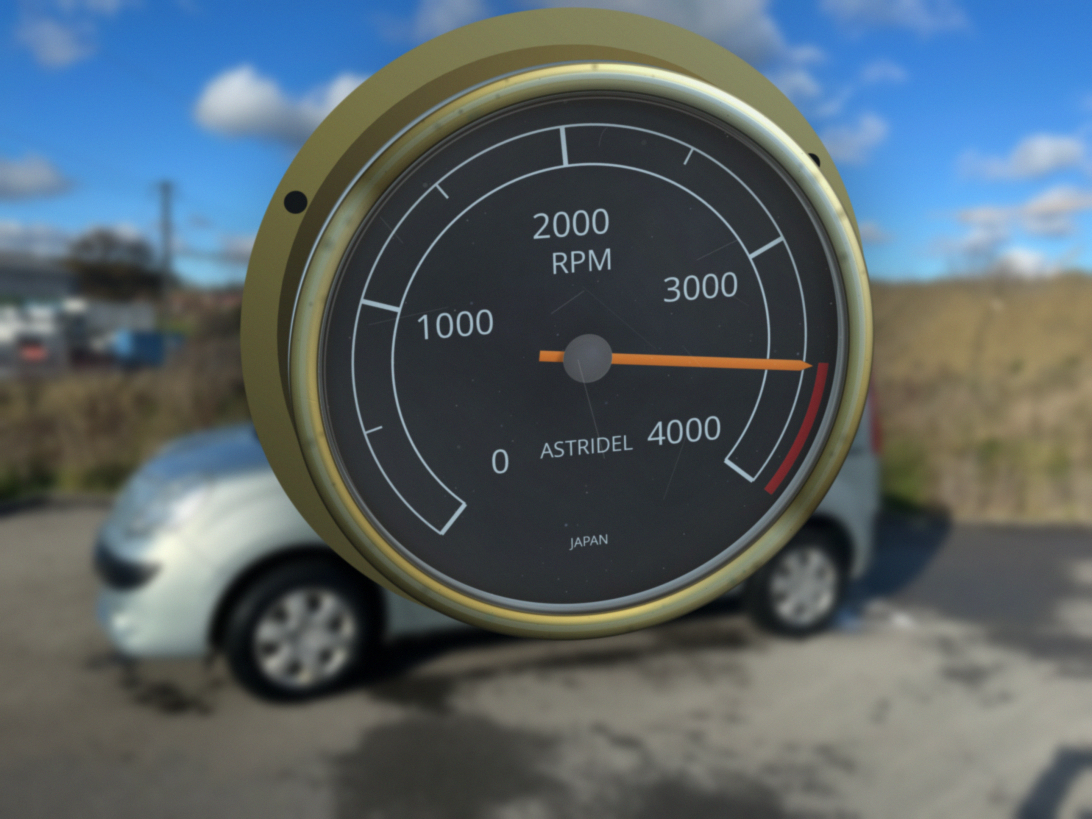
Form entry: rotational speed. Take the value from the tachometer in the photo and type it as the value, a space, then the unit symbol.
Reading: 3500 rpm
